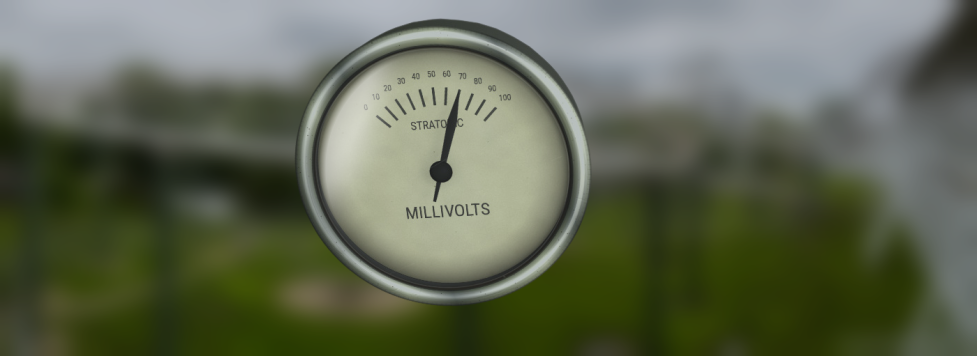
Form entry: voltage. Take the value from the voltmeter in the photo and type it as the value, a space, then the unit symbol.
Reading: 70 mV
